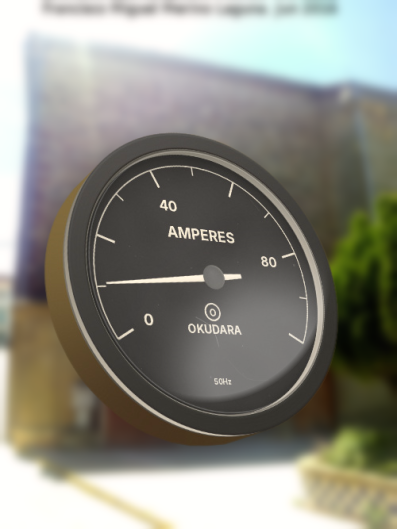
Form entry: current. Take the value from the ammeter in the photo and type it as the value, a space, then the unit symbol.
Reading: 10 A
